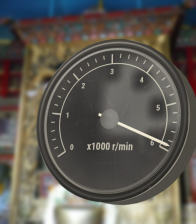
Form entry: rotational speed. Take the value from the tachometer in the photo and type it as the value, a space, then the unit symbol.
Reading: 5900 rpm
